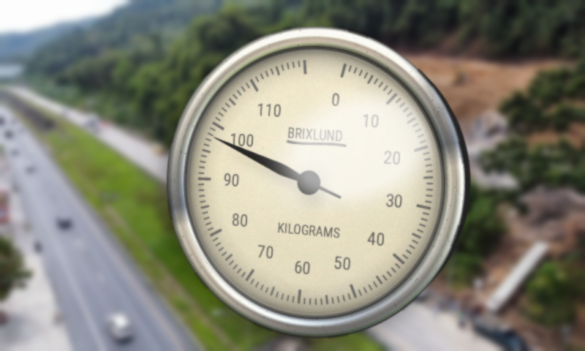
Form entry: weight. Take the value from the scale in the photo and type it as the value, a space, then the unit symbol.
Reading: 98 kg
